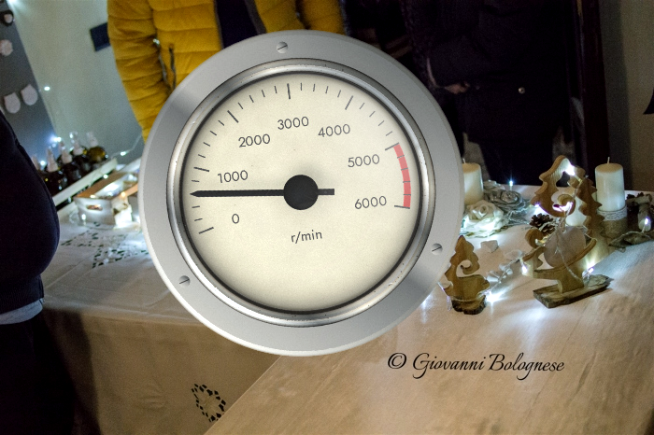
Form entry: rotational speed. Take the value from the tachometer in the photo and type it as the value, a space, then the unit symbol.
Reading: 600 rpm
